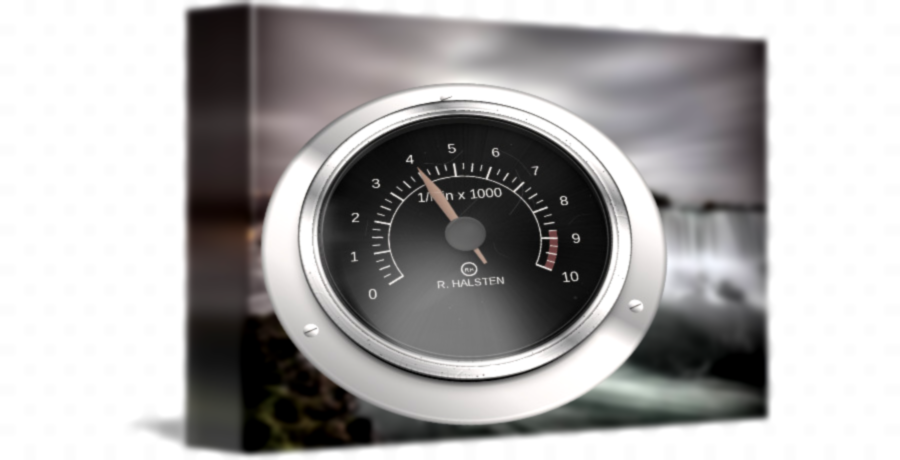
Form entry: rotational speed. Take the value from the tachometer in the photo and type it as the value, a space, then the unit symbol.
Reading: 4000 rpm
